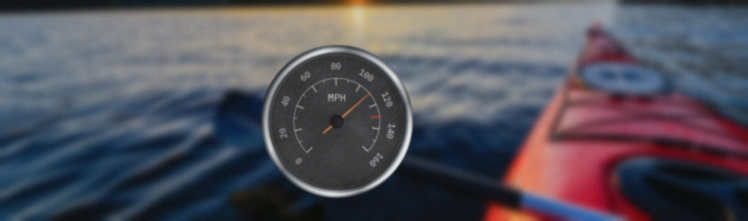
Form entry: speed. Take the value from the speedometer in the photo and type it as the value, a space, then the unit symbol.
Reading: 110 mph
